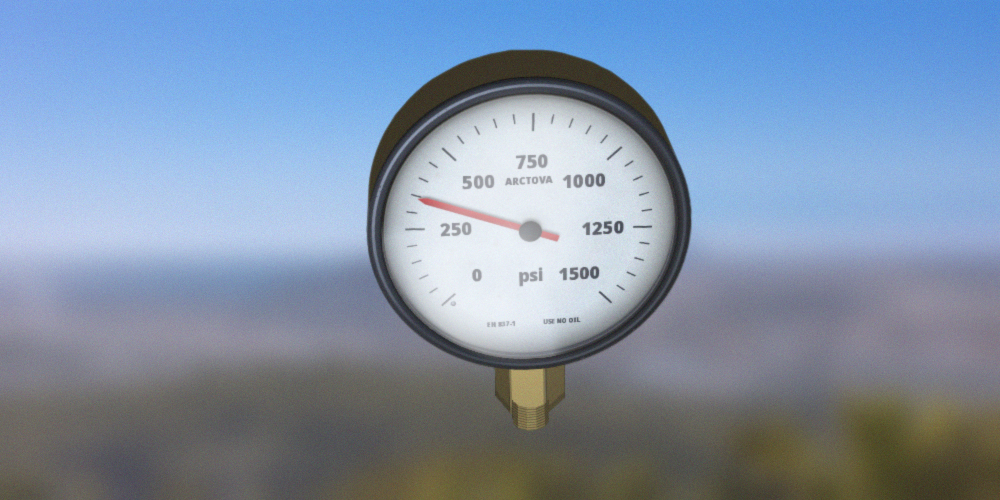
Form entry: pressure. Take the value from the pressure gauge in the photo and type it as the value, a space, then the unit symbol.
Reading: 350 psi
